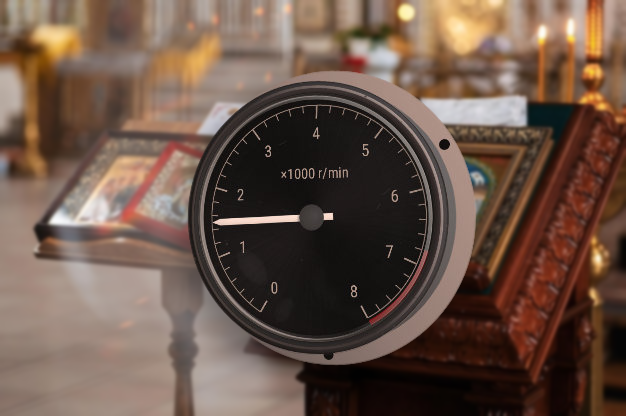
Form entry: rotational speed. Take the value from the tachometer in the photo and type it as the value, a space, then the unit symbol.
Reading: 1500 rpm
